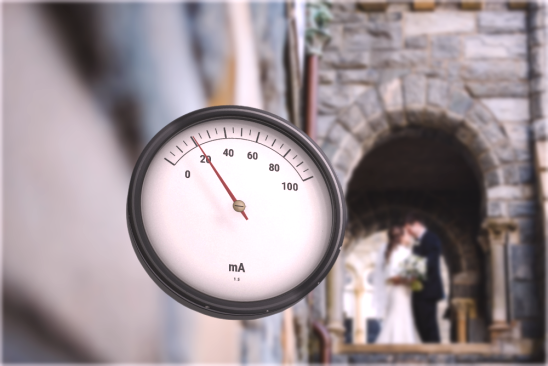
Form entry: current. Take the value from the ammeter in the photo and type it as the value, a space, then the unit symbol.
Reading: 20 mA
